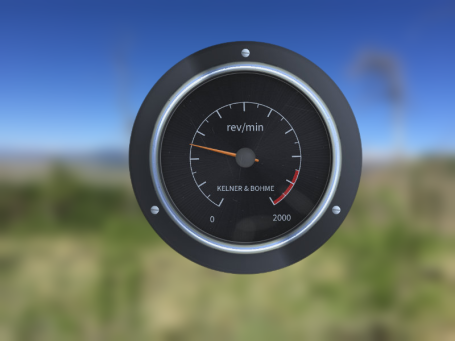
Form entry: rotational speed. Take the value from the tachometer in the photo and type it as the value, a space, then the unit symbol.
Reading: 500 rpm
